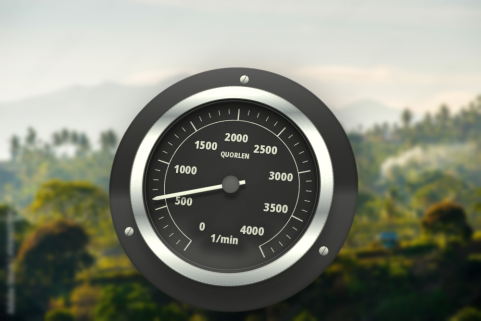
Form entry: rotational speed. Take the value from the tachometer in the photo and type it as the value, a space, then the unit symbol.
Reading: 600 rpm
